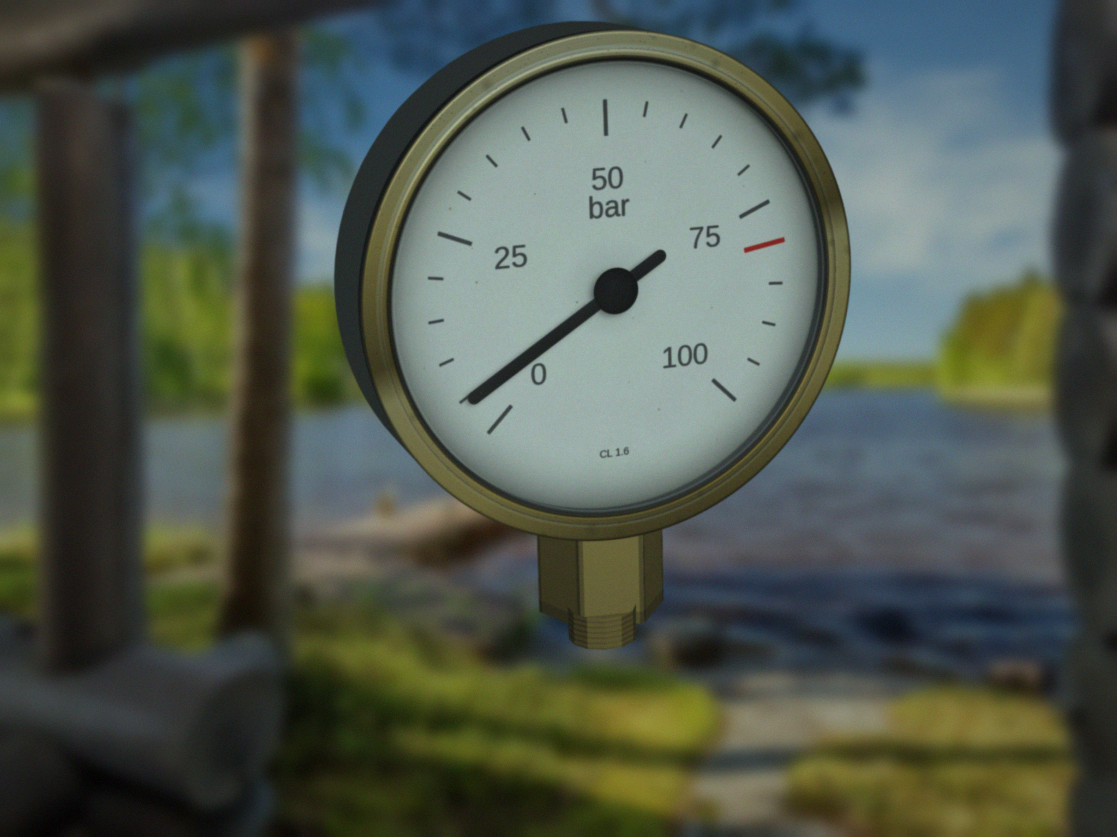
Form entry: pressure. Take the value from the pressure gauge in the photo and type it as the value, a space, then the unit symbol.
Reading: 5 bar
